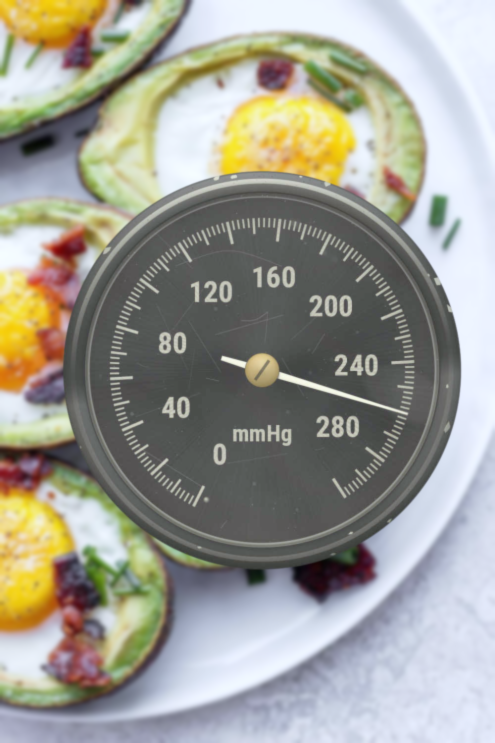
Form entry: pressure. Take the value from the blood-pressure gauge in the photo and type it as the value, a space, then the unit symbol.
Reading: 260 mmHg
